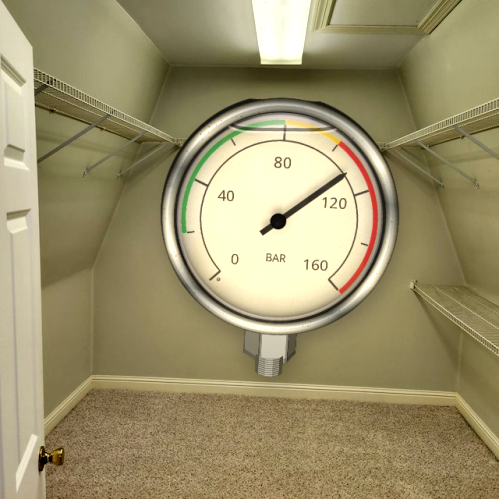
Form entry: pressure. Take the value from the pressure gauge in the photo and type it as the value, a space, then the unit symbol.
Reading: 110 bar
